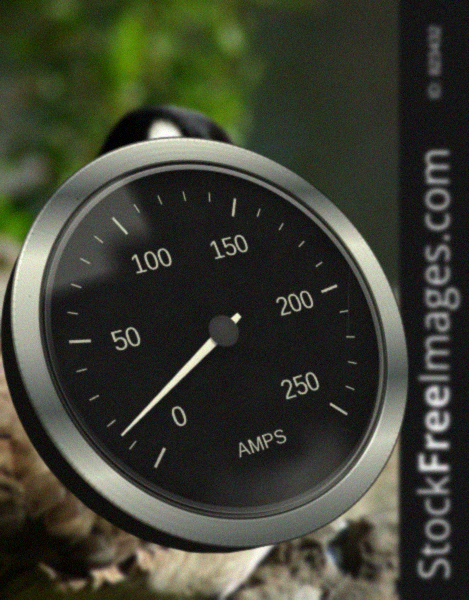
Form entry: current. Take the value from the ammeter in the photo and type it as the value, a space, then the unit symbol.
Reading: 15 A
